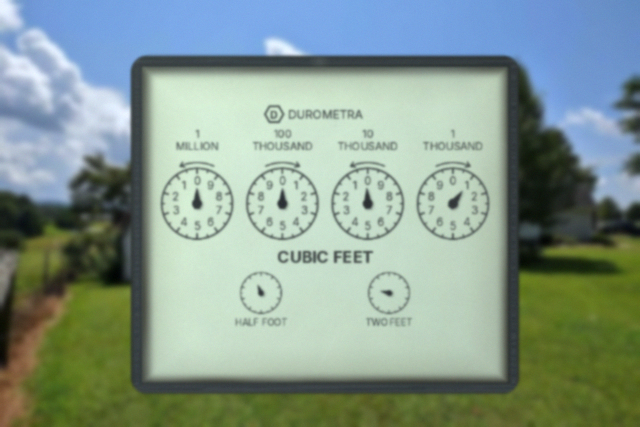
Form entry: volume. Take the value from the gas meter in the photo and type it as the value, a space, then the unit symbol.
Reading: 100 ft³
